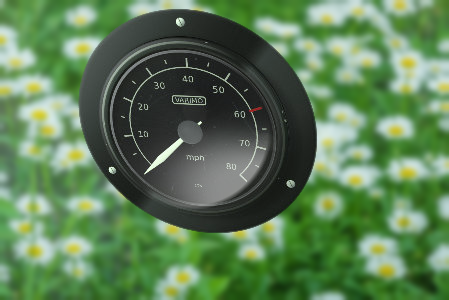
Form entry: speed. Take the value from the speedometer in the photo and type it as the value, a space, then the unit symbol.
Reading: 0 mph
